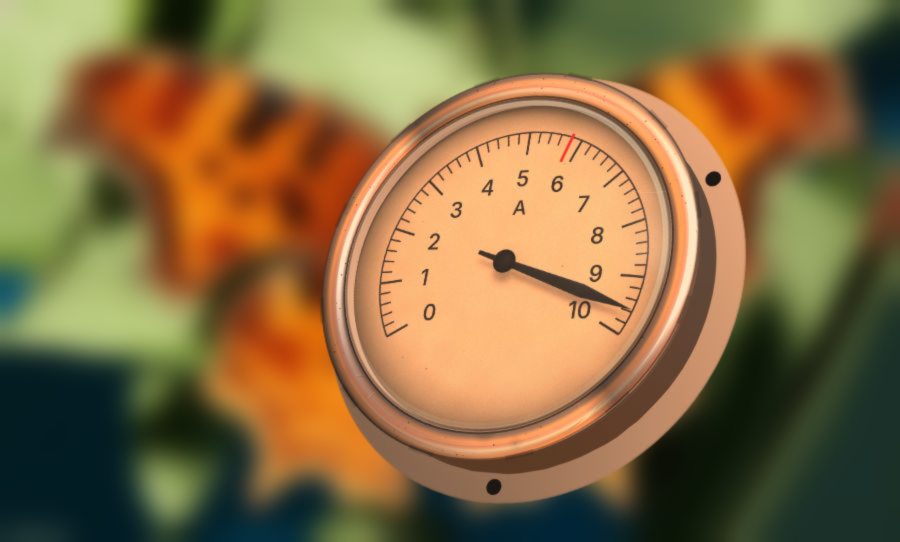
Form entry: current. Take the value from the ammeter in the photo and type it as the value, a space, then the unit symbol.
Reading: 9.6 A
